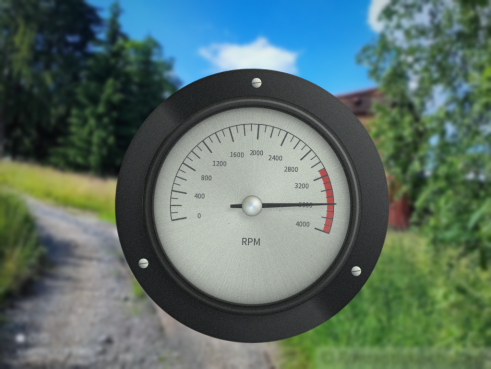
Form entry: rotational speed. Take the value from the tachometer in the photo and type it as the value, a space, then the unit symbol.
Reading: 3600 rpm
